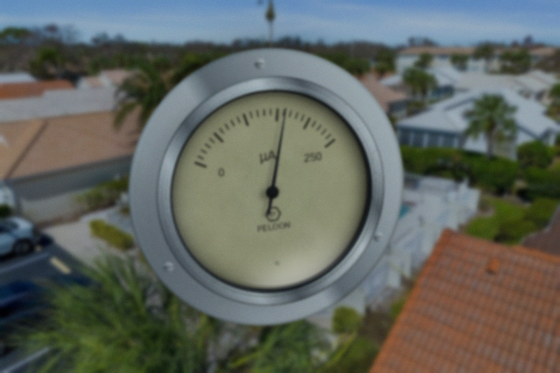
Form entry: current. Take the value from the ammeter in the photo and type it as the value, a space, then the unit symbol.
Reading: 160 µA
